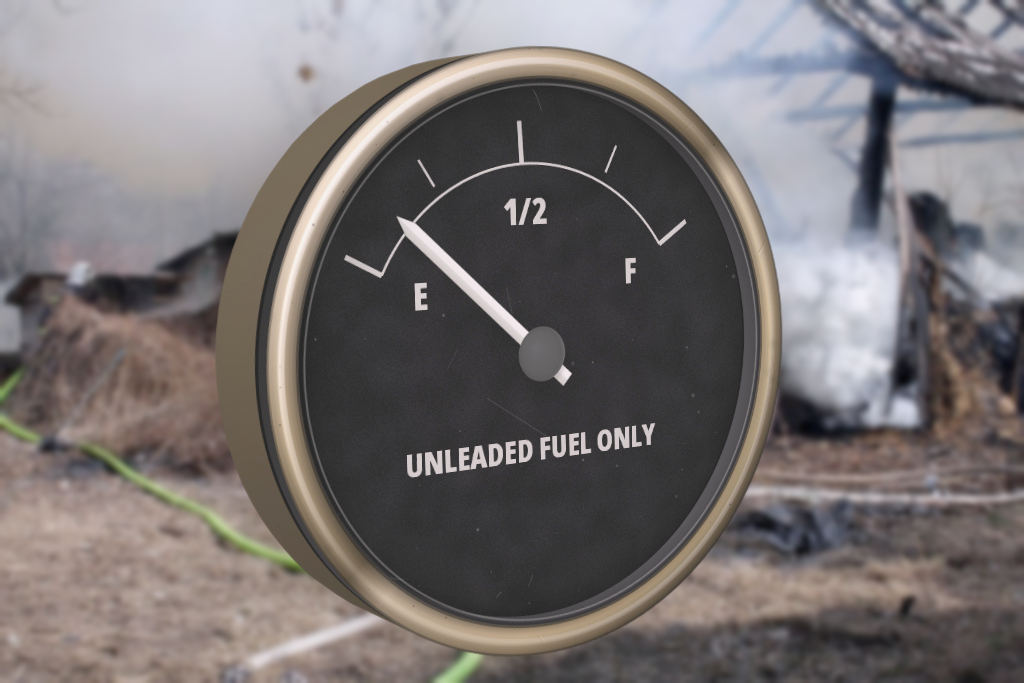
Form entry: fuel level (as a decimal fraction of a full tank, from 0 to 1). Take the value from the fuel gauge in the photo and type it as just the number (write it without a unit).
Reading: 0.125
